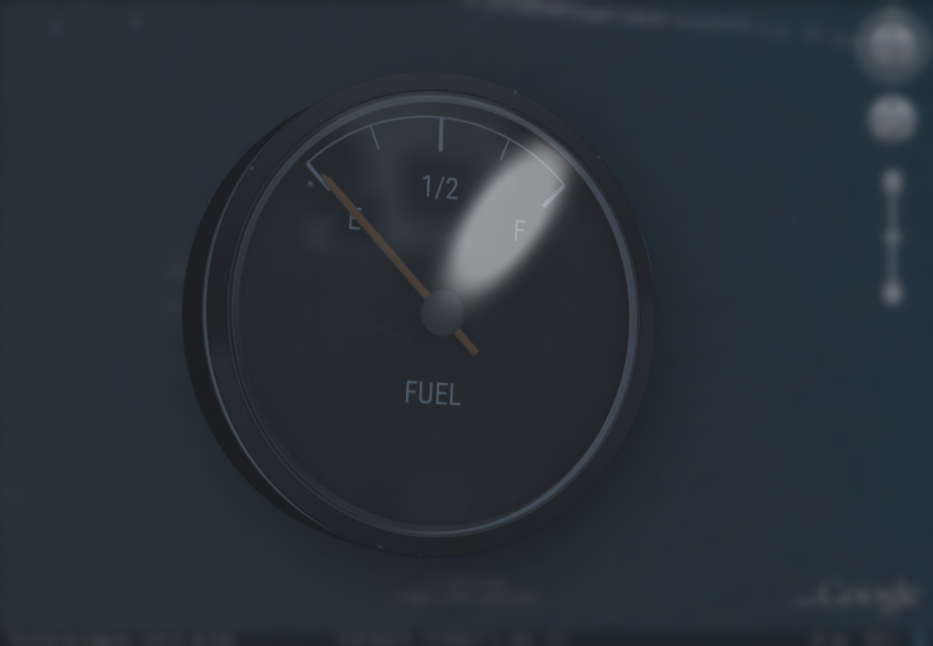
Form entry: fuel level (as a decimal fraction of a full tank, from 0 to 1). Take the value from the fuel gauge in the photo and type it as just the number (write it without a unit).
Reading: 0
